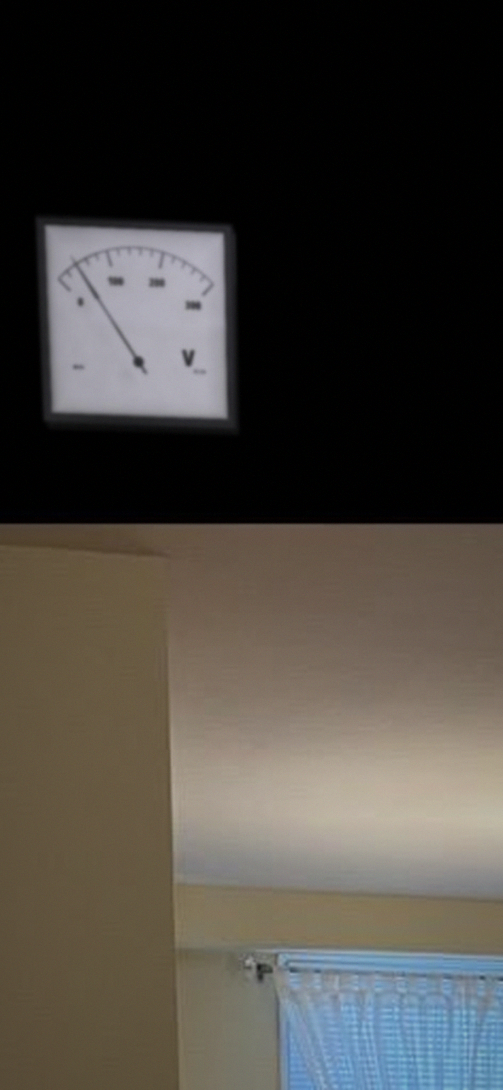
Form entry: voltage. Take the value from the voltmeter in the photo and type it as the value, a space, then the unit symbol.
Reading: 40 V
